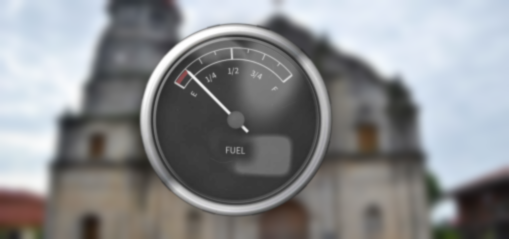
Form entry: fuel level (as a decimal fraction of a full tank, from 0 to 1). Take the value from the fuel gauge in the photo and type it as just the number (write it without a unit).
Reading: 0.125
